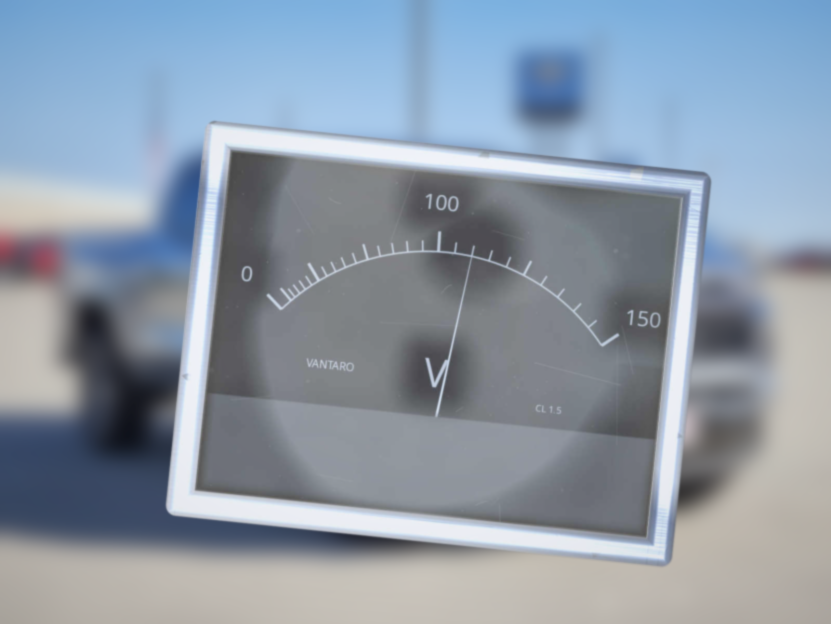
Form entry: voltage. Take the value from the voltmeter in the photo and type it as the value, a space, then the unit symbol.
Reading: 110 V
